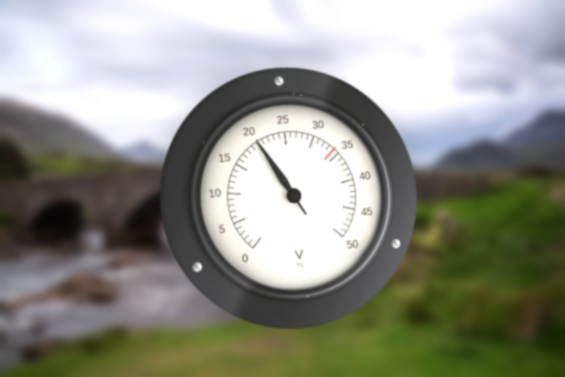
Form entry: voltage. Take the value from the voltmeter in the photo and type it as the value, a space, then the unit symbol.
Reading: 20 V
